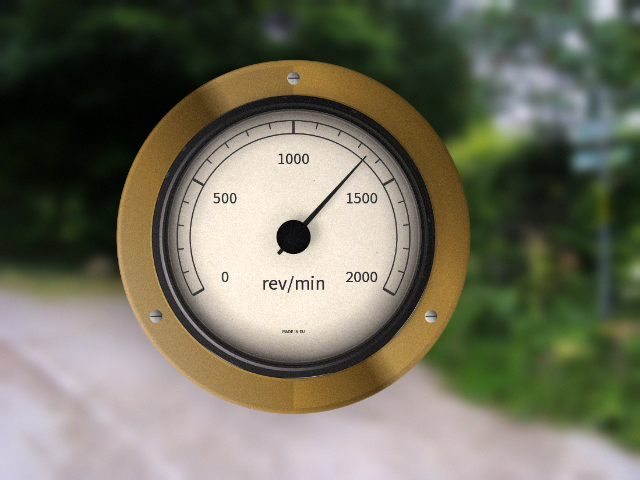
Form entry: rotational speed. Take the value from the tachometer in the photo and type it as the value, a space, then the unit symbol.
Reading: 1350 rpm
